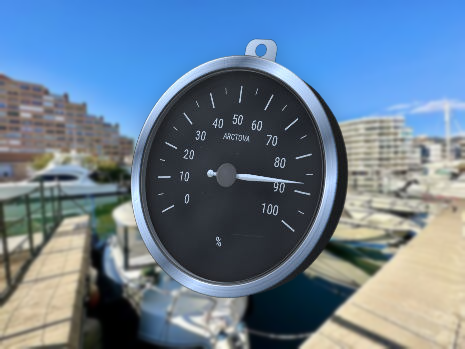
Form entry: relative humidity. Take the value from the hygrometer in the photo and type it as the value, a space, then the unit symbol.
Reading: 87.5 %
